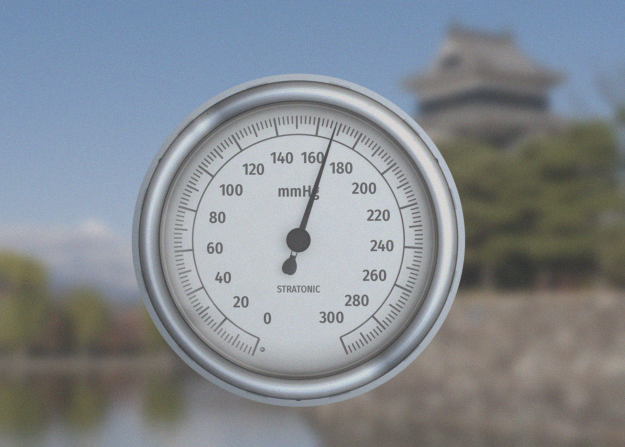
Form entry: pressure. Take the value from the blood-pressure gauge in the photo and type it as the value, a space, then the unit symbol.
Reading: 168 mmHg
